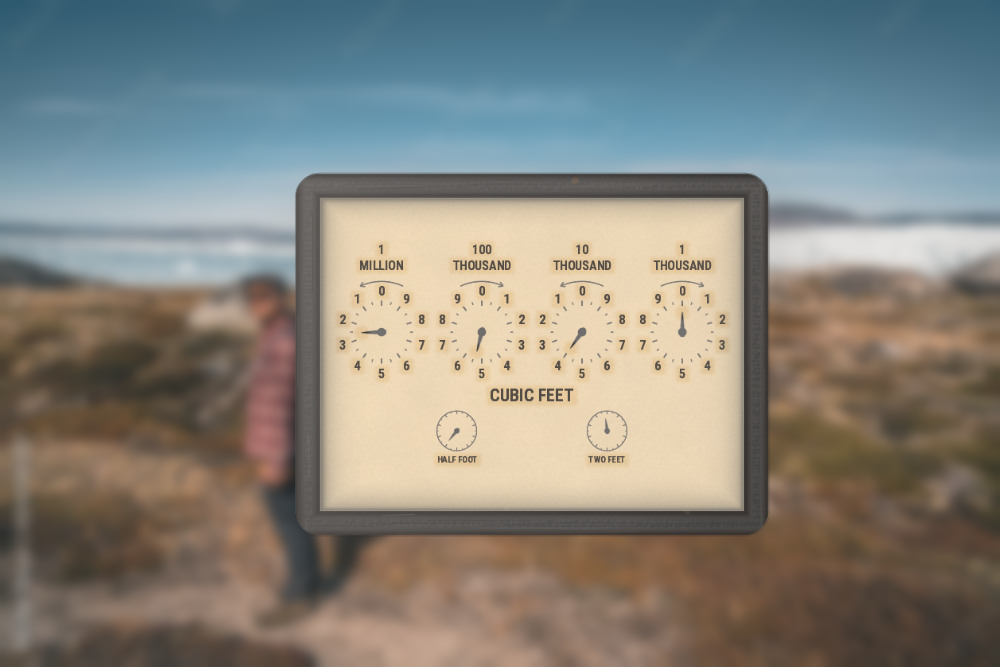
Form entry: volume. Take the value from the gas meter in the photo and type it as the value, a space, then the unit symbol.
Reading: 254000 ft³
